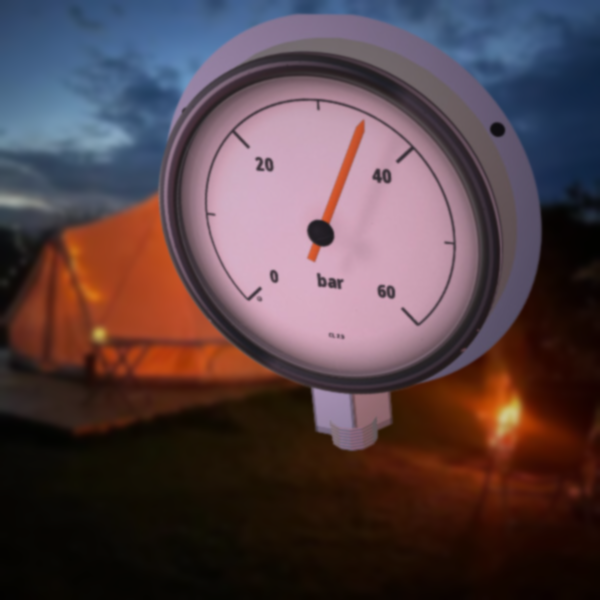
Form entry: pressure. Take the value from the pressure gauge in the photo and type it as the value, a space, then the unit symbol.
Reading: 35 bar
